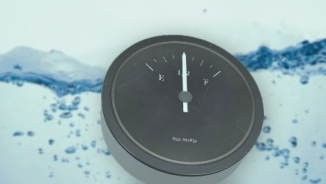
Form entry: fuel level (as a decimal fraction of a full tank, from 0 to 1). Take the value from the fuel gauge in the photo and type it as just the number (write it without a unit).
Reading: 0.5
